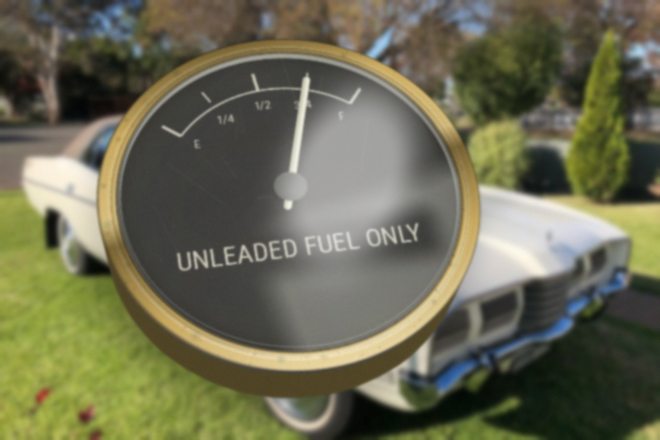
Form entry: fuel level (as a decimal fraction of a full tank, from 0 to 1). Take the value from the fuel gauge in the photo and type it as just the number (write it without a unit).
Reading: 0.75
